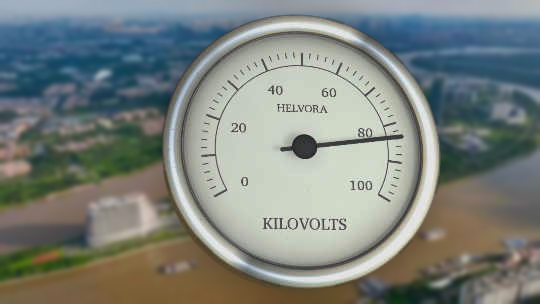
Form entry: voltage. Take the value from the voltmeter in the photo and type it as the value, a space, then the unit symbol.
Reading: 84 kV
